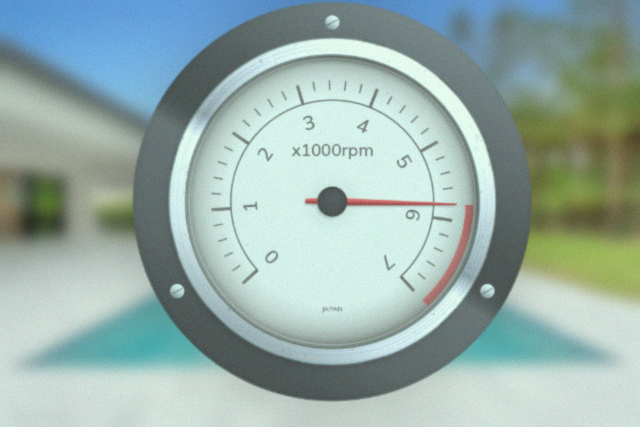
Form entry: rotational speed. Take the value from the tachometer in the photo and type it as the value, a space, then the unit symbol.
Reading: 5800 rpm
